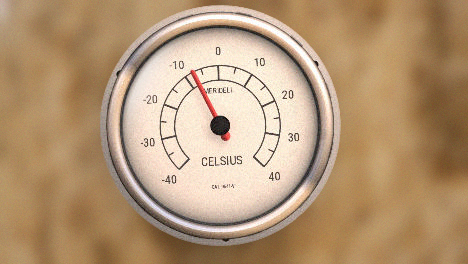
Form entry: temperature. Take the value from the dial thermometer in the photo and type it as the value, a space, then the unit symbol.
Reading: -7.5 °C
